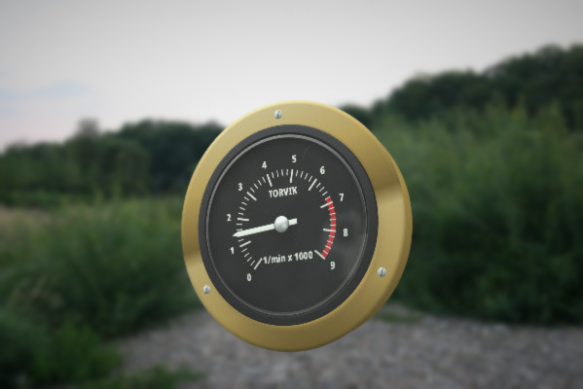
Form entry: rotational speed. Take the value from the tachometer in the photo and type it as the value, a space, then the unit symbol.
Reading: 1400 rpm
